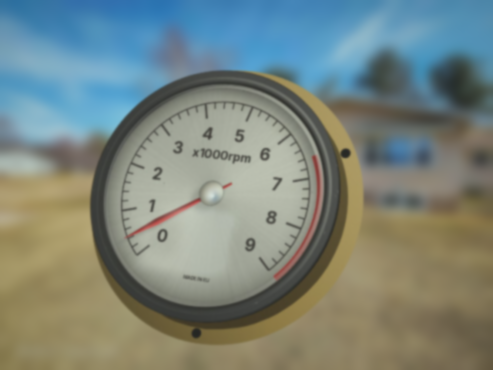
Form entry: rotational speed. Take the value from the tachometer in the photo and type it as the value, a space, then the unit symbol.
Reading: 400 rpm
